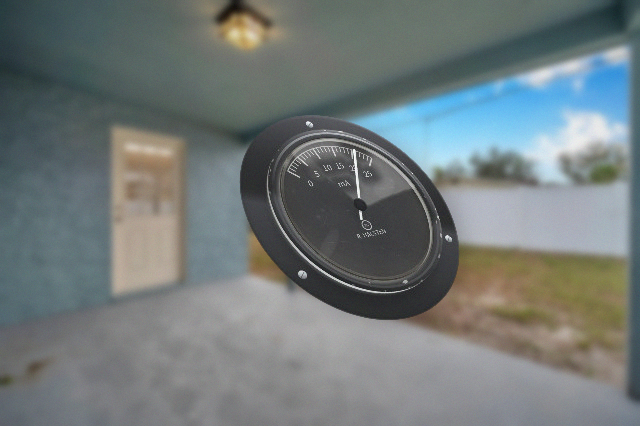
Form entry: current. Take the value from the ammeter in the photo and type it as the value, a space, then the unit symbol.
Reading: 20 mA
